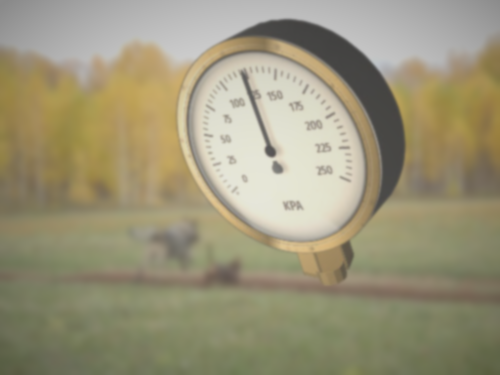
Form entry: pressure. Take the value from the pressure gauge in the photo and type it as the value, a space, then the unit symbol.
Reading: 125 kPa
